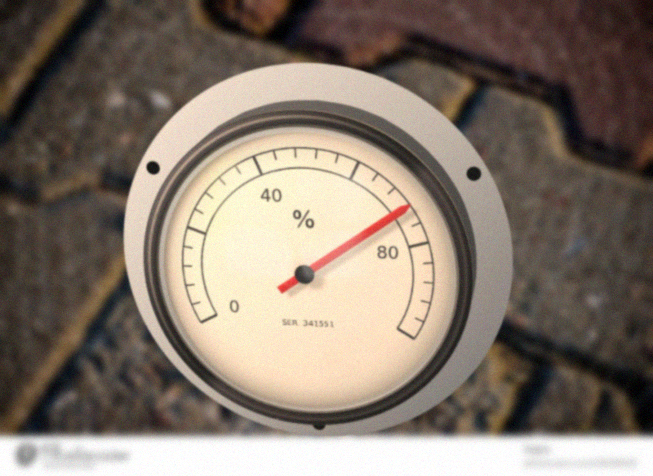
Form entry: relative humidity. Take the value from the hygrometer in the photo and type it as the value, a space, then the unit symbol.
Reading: 72 %
